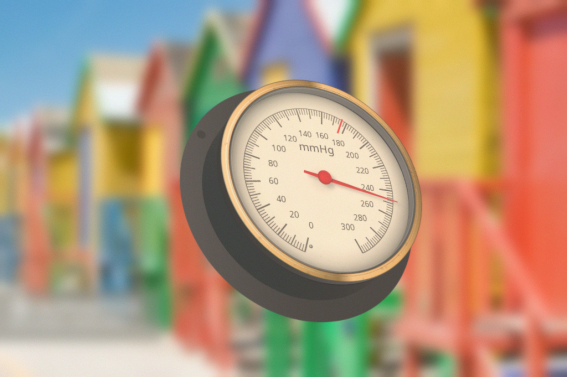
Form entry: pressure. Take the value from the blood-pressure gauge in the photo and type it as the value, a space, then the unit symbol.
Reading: 250 mmHg
